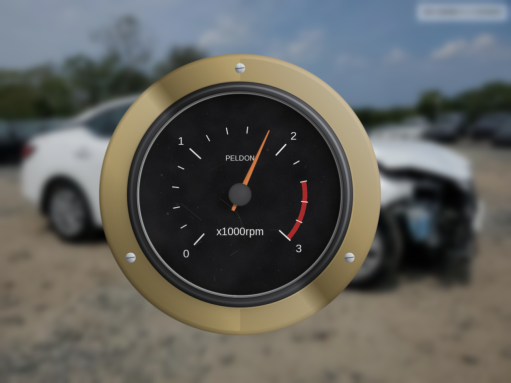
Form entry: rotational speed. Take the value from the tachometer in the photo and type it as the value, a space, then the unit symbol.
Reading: 1800 rpm
